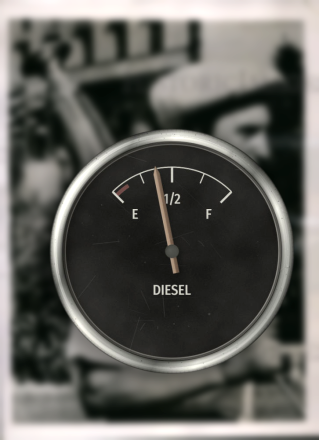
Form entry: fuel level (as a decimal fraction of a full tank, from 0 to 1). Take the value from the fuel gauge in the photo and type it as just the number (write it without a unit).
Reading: 0.375
